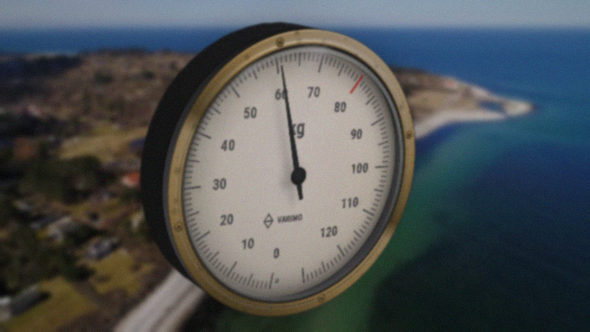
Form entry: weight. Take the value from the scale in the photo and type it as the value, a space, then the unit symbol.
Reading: 60 kg
